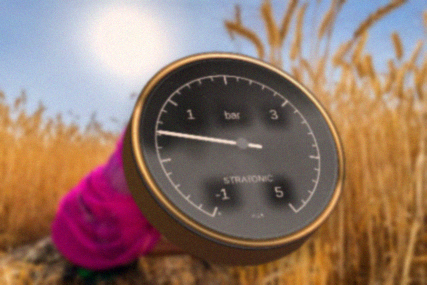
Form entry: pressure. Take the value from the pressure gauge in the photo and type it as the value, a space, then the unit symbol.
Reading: 0.4 bar
